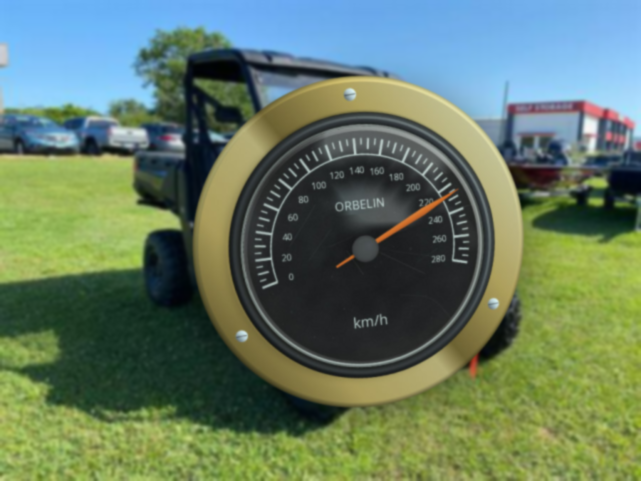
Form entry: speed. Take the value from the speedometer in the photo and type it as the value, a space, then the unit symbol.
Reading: 225 km/h
